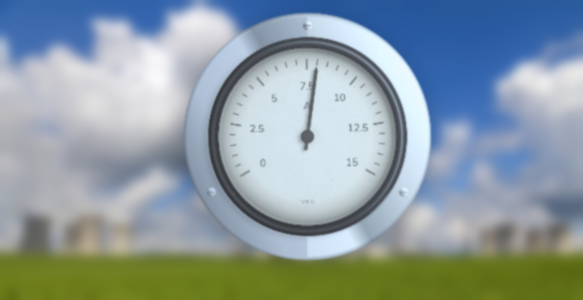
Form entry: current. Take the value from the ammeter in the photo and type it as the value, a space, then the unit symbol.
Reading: 8 A
